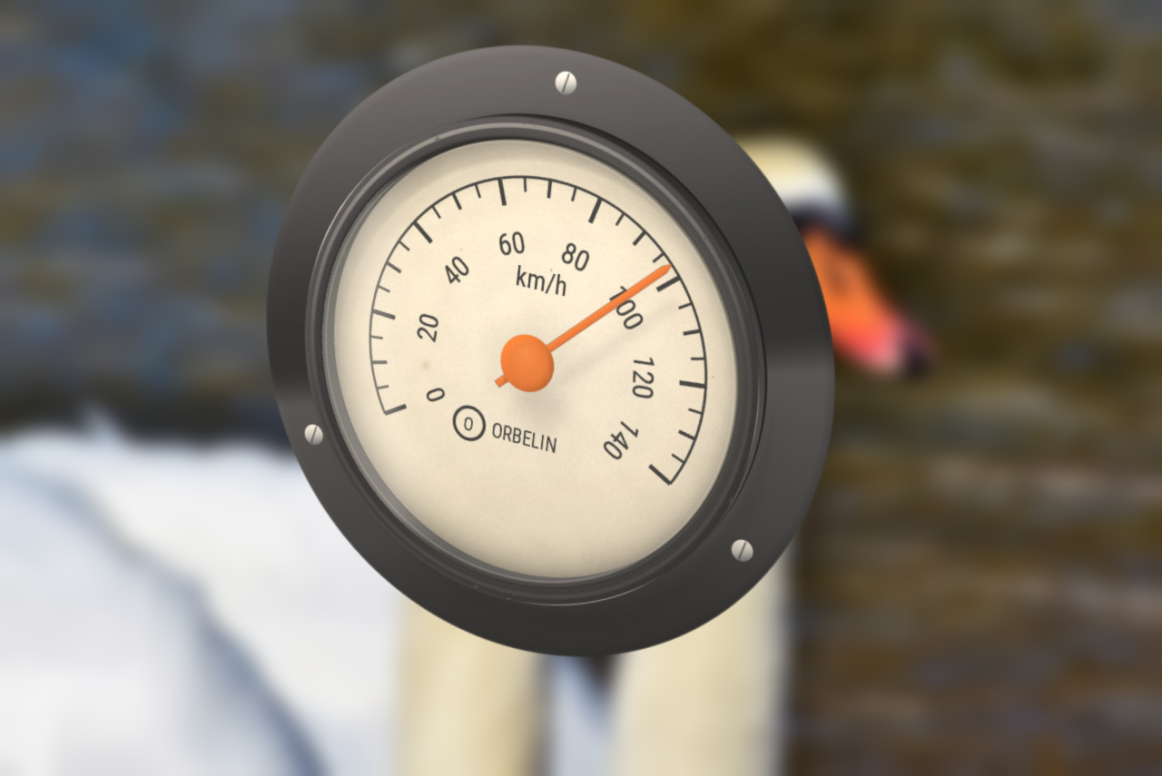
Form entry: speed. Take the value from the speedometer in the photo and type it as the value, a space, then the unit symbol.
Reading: 97.5 km/h
